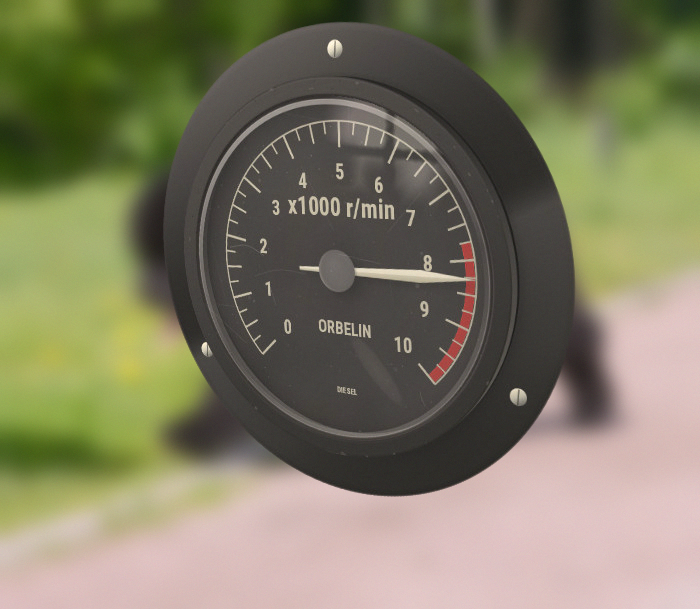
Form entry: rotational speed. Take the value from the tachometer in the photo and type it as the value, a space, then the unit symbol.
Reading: 8250 rpm
